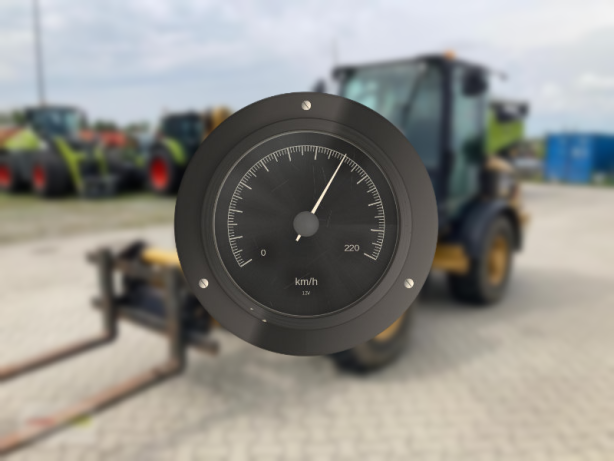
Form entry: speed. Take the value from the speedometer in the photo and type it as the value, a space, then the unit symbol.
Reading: 140 km/h
